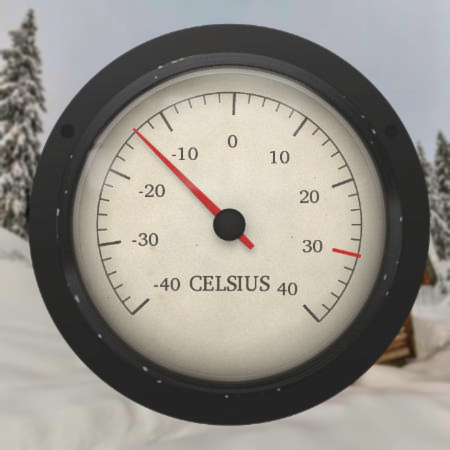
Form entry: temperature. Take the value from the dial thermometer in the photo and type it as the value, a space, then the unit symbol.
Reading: -14 °C
